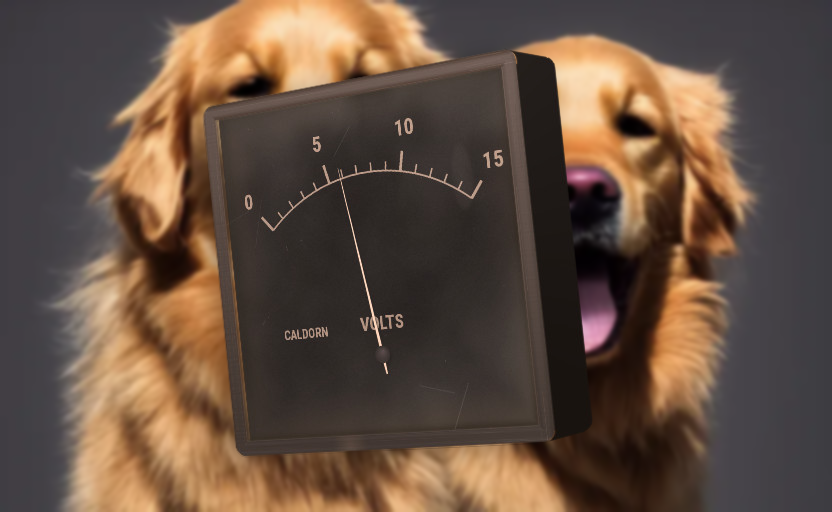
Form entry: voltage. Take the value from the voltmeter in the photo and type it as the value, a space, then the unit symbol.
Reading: 6 V
